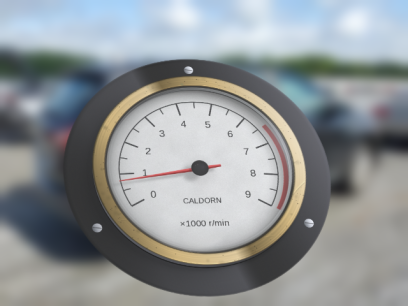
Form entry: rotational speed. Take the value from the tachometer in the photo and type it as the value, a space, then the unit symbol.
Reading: 750 rpm
